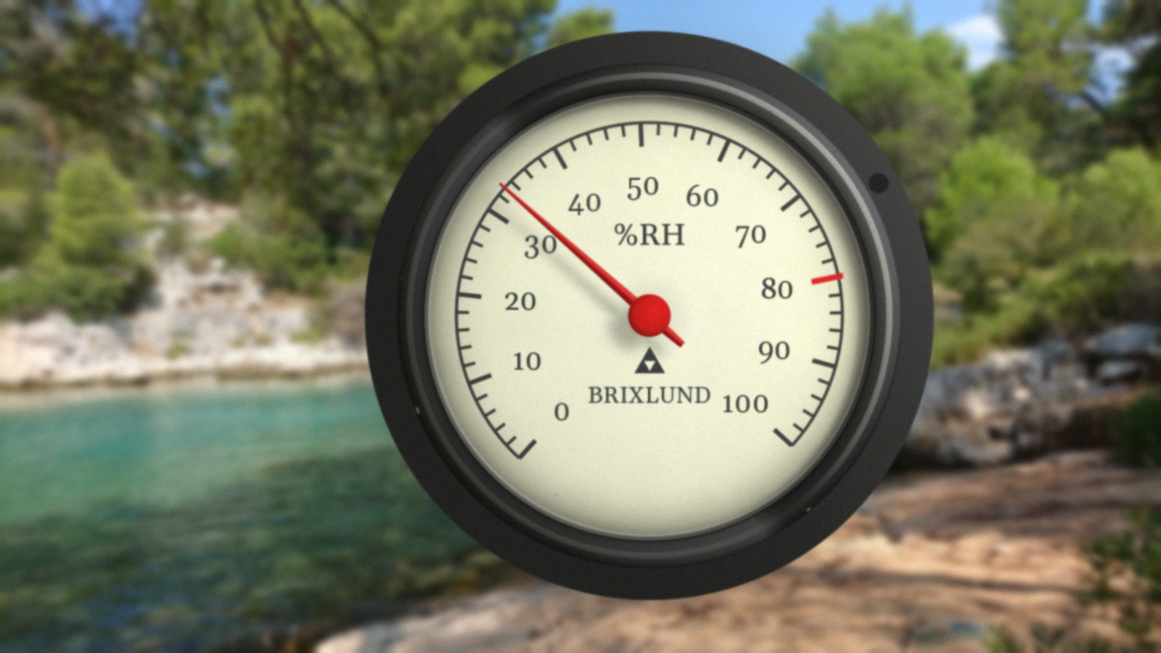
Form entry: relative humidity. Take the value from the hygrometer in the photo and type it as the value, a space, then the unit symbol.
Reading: 33 %
